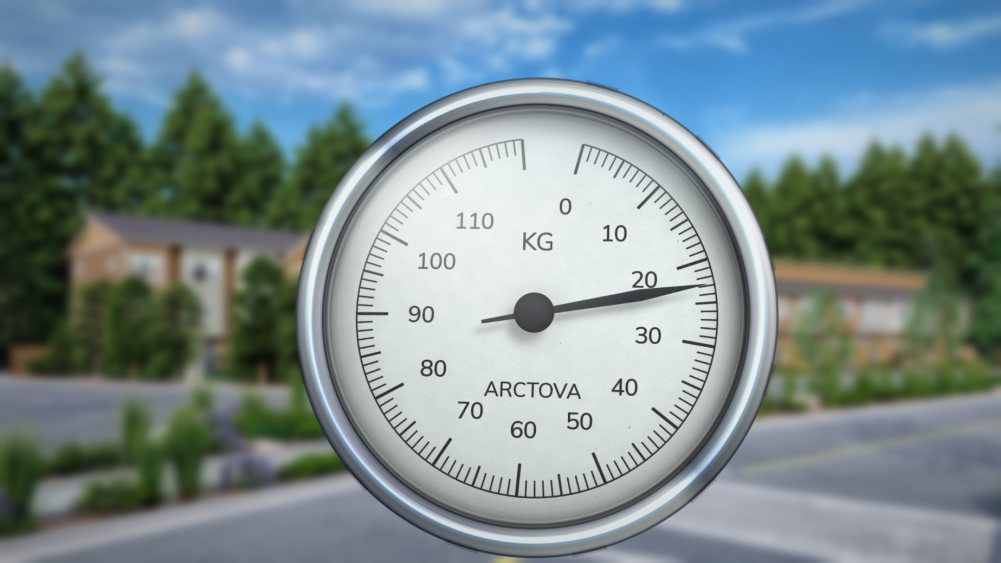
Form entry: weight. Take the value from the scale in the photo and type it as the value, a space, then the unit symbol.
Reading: 23 kg
